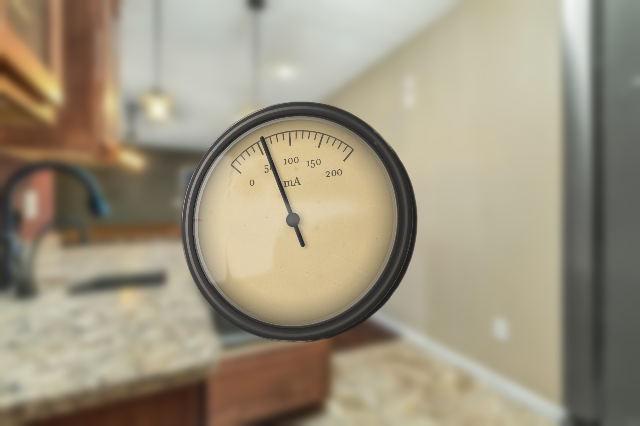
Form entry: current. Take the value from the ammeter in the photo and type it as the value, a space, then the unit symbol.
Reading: 60 mA
